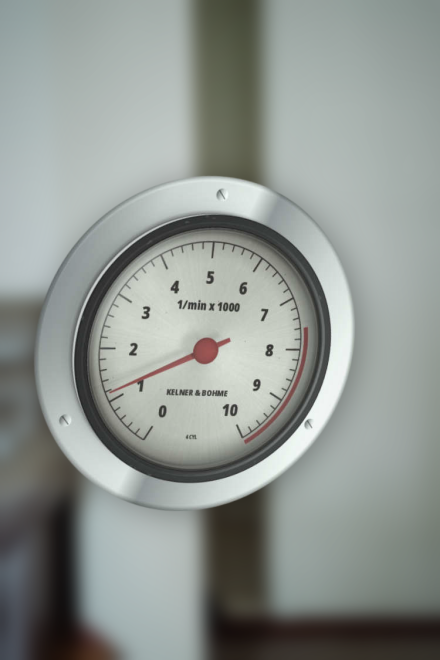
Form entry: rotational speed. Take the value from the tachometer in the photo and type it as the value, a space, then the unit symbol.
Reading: 1200 rpm
